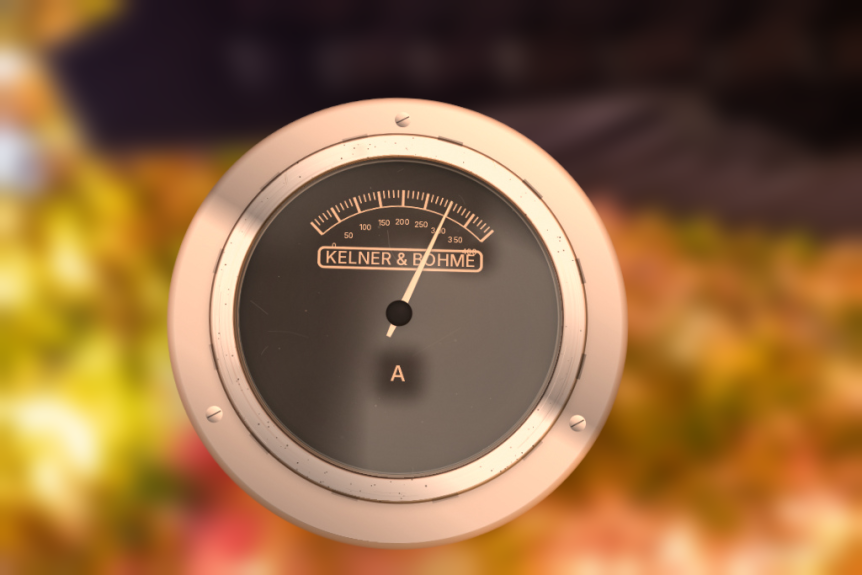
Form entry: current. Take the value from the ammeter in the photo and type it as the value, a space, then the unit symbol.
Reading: 300 A
